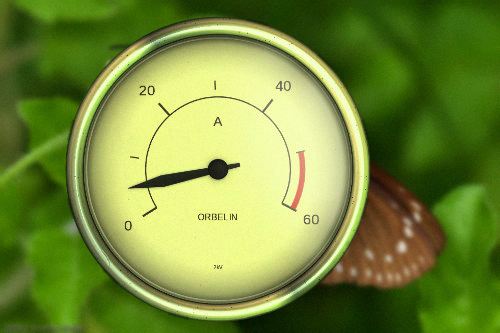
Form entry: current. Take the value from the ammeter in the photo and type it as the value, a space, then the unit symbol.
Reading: 5 A
